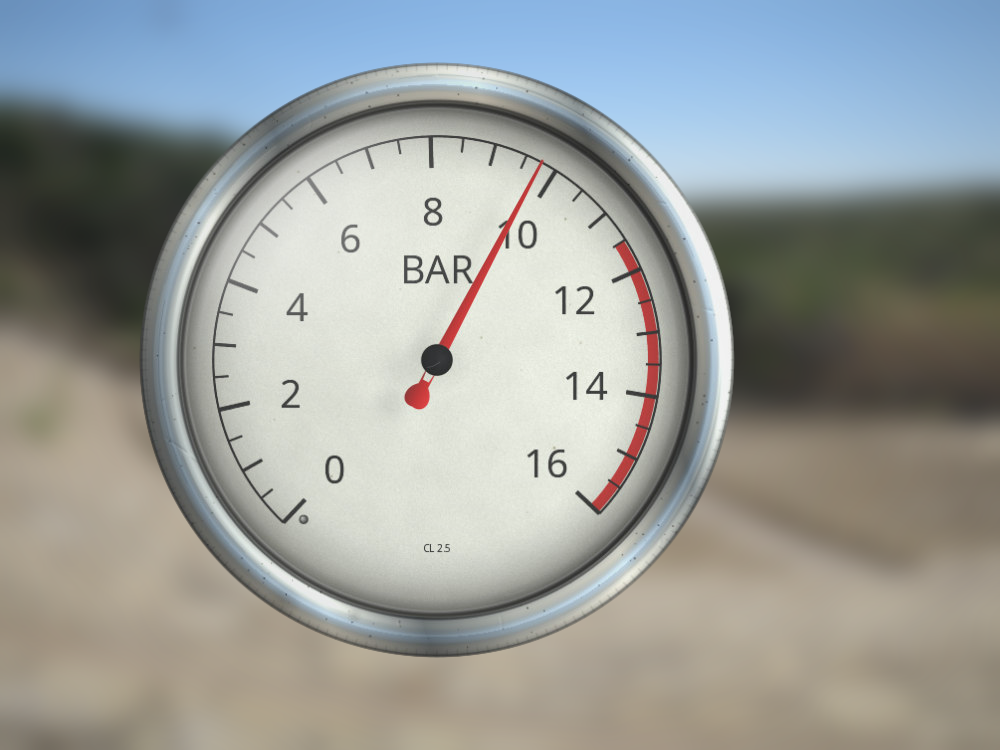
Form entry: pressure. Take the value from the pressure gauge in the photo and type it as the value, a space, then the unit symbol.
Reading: 9.75 bar
